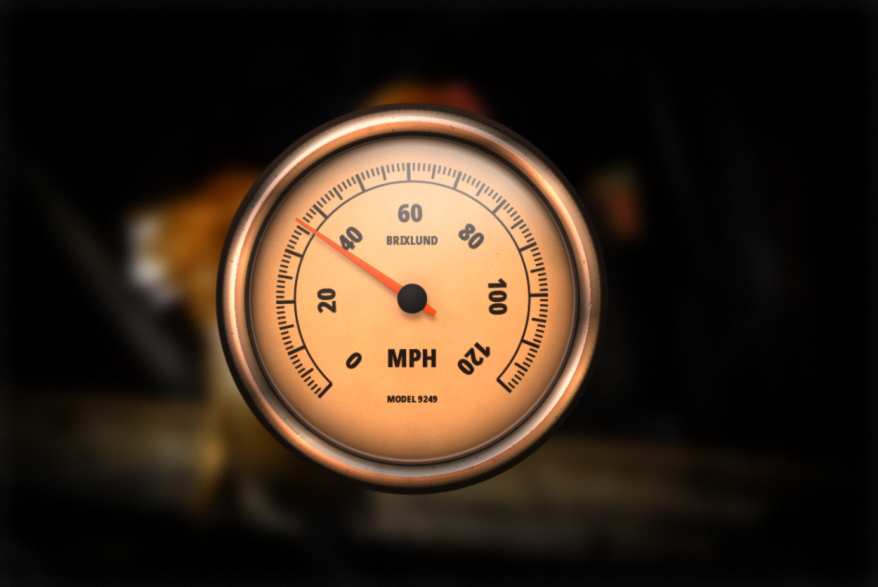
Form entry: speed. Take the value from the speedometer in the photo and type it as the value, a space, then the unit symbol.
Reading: 36 mph
